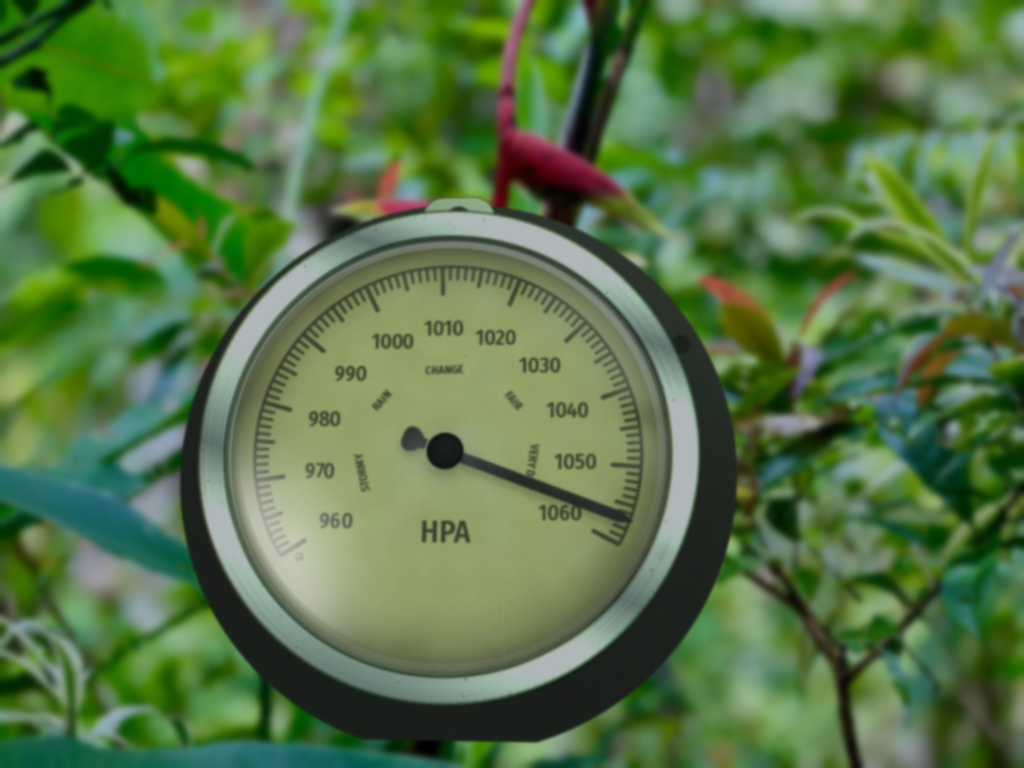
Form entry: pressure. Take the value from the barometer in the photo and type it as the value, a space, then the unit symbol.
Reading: 1057 hPa
